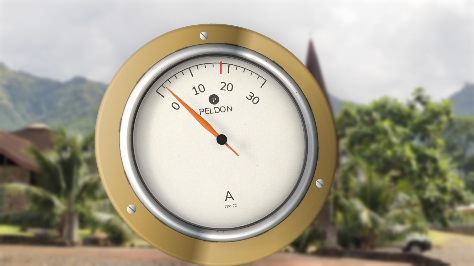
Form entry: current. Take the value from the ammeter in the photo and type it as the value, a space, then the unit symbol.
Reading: 2 A
